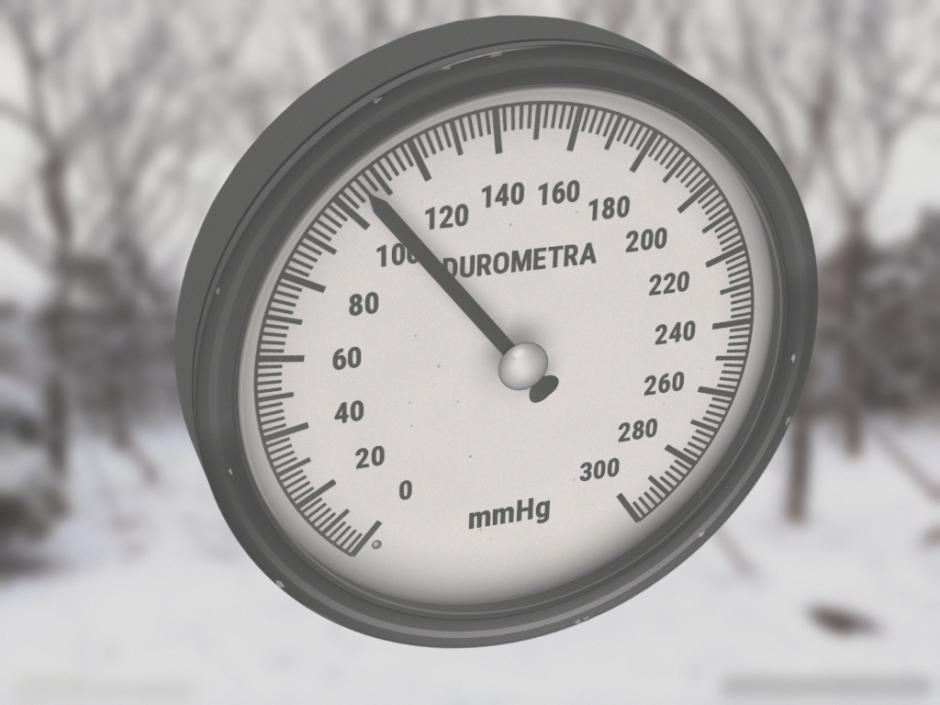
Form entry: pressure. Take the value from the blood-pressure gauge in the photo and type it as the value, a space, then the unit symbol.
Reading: 106 mmHg
